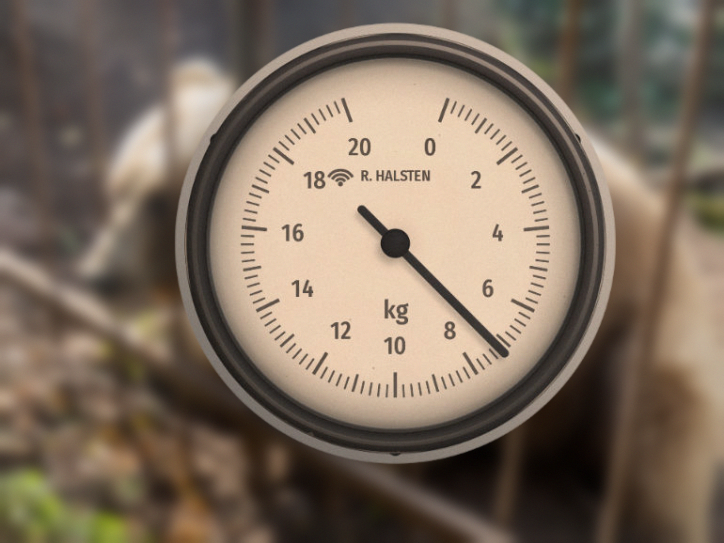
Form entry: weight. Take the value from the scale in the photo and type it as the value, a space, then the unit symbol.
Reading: 7.2 kg
